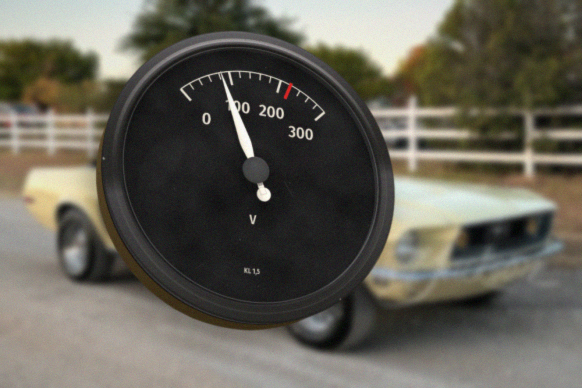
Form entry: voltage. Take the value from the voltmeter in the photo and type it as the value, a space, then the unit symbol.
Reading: 80 V
